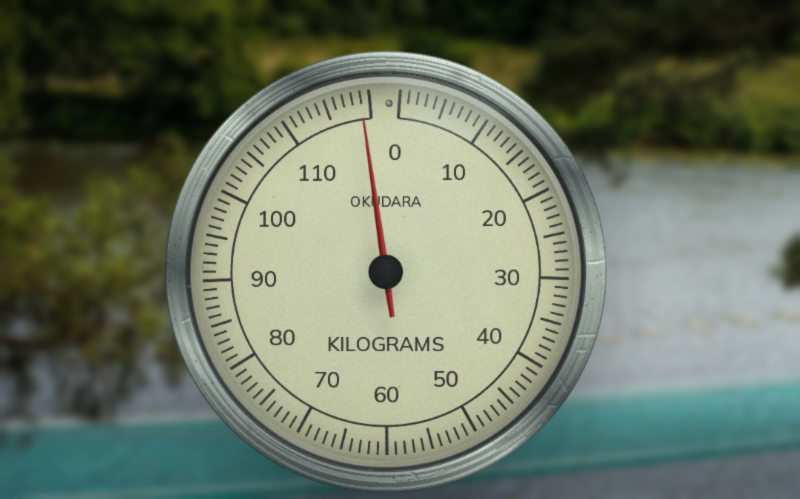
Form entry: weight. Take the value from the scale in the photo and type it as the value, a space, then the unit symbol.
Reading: 119 kg
